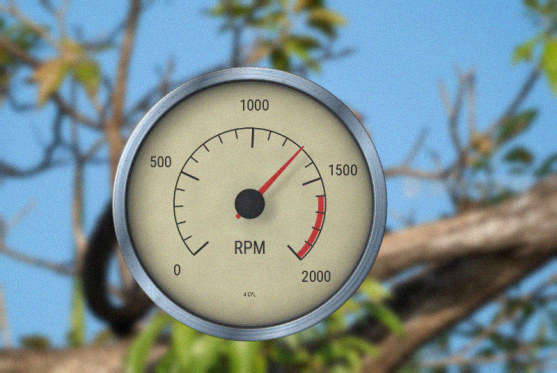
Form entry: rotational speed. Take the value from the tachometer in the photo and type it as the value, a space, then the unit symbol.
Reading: 1300 rpm
